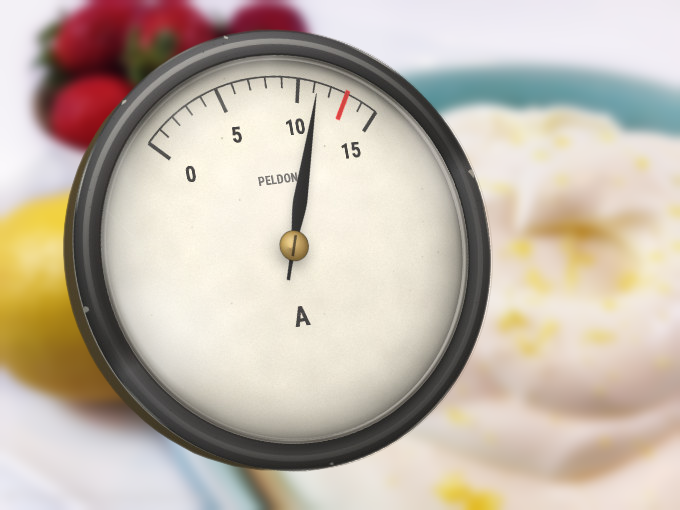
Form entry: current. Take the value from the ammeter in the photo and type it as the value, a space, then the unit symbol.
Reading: 11 A
